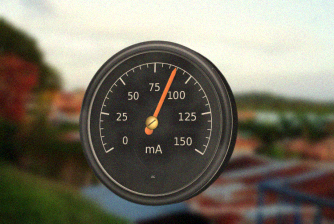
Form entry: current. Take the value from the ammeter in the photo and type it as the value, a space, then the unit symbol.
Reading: 90 mA
